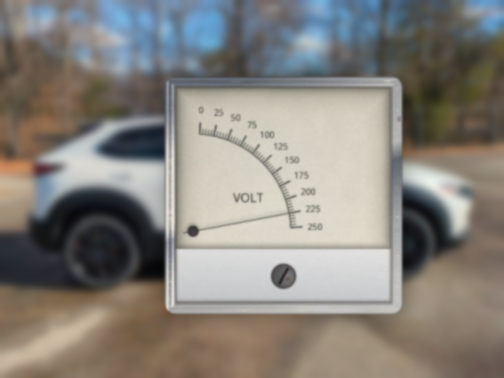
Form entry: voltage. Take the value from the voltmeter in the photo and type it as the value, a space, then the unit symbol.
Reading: 225 V
